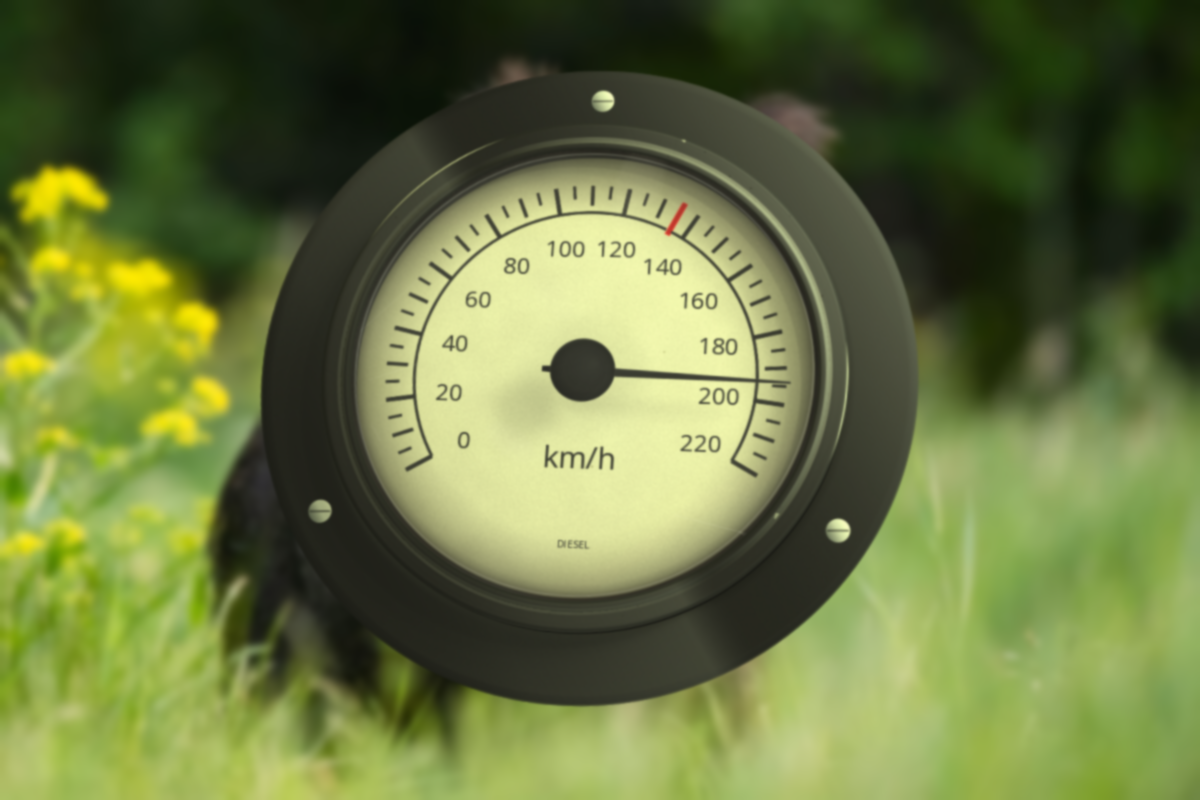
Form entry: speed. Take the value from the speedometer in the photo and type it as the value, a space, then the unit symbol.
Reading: 195 km/h
